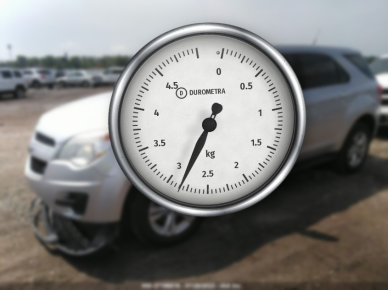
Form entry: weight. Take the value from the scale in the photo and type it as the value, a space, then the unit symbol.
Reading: 2.85 kg
